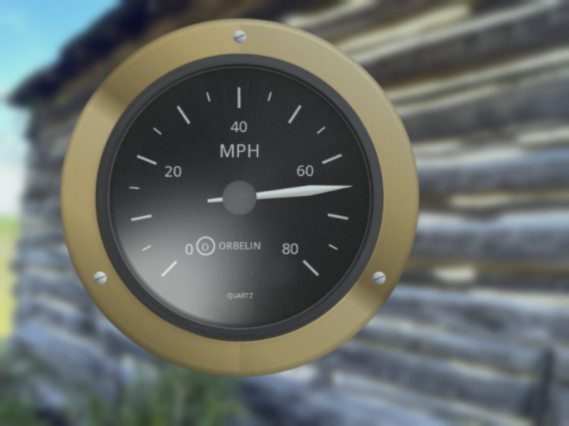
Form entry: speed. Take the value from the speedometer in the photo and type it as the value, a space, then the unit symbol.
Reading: 65 mph
